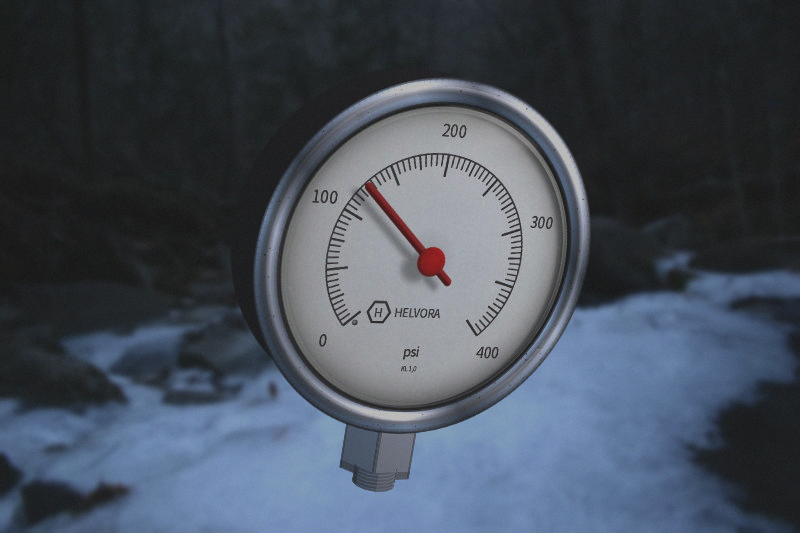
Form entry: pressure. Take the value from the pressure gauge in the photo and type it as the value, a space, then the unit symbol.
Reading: 125 psi
